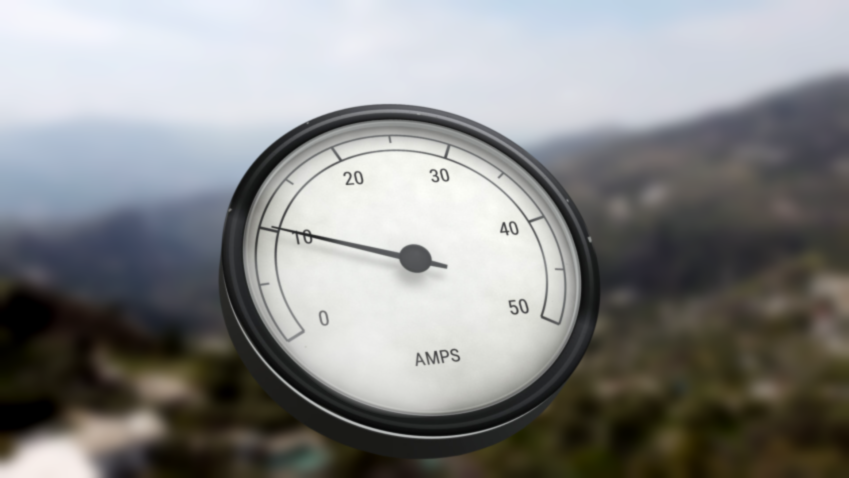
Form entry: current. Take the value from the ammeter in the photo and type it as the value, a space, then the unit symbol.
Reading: 10 A
